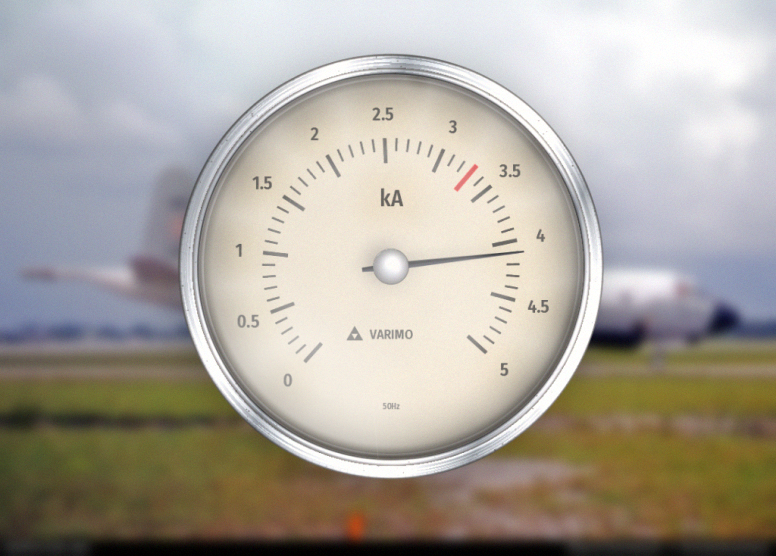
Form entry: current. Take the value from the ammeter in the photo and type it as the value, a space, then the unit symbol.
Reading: 4.1 kA
